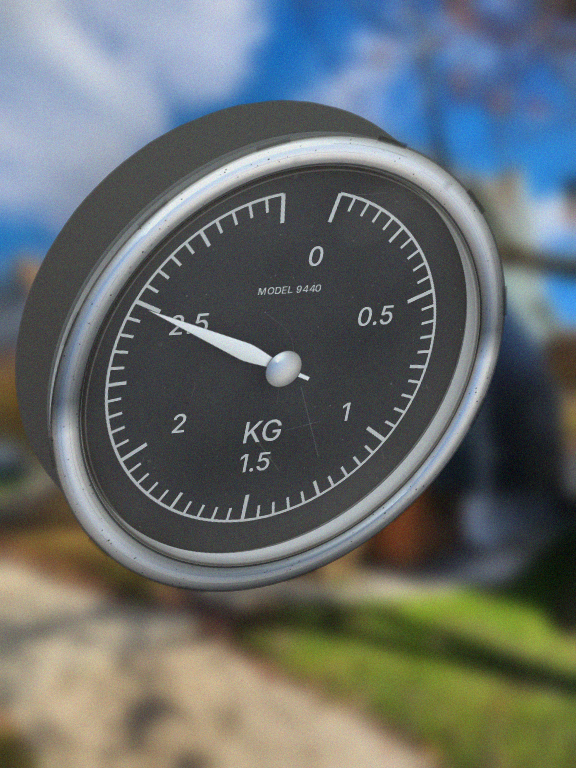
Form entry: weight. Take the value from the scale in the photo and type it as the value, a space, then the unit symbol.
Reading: 2.5 kg
